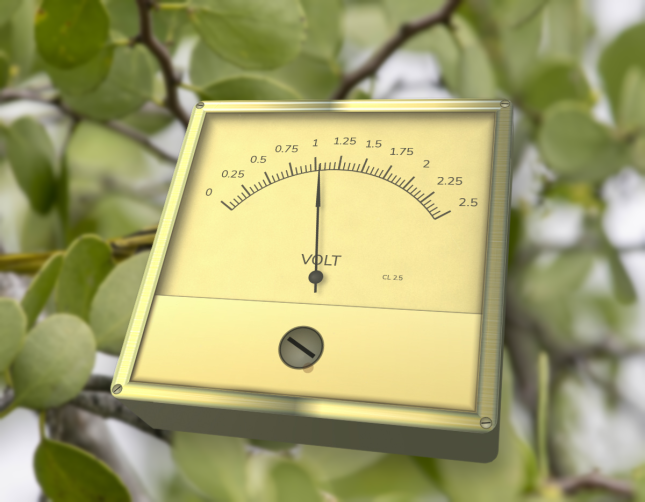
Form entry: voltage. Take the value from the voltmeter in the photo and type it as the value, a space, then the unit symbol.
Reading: 1.05 V
